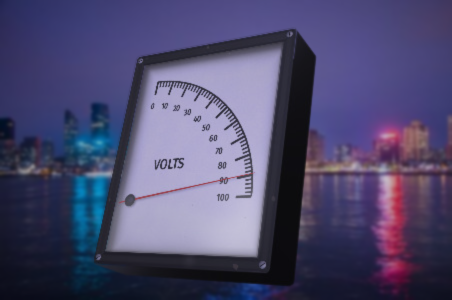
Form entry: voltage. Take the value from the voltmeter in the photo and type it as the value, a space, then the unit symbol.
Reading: 90 V
